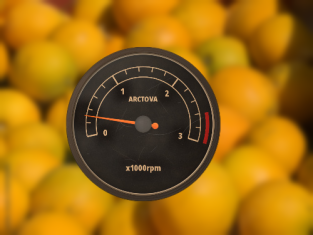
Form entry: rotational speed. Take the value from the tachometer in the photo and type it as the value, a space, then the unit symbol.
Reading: 300 rpm
